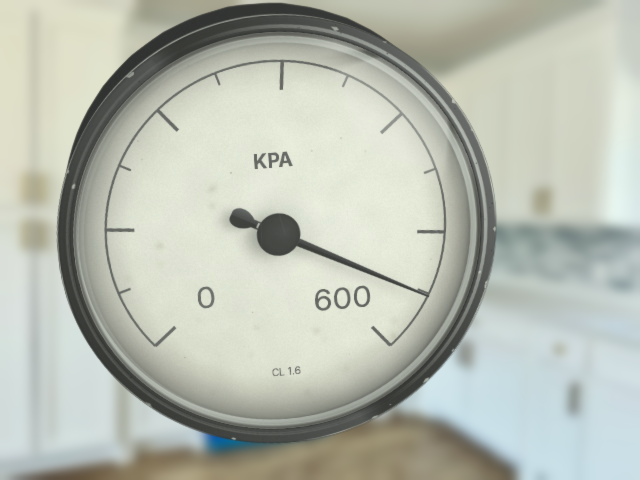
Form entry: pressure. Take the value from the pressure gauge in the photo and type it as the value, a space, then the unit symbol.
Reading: 550 kPa
